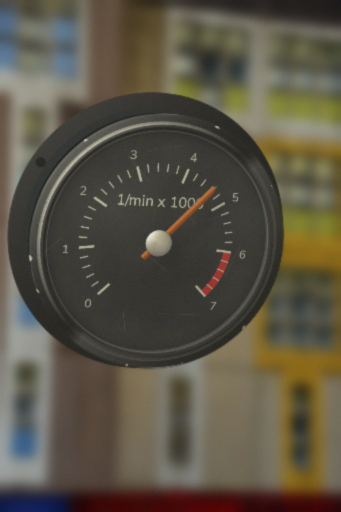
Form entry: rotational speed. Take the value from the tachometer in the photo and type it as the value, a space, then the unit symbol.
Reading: 4600 rpm
